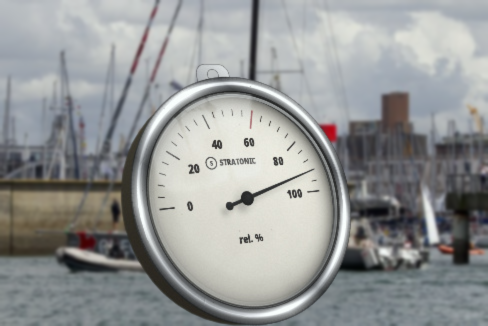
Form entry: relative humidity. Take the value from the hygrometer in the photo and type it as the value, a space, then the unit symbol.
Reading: 92 %
